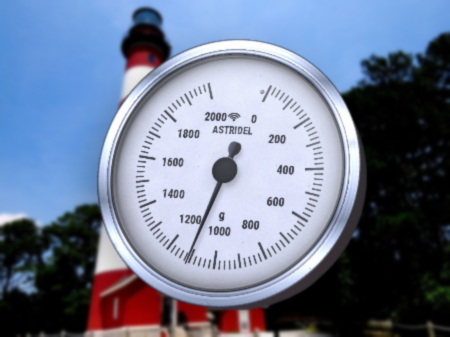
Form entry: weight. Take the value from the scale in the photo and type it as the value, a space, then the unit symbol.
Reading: 1100 g
